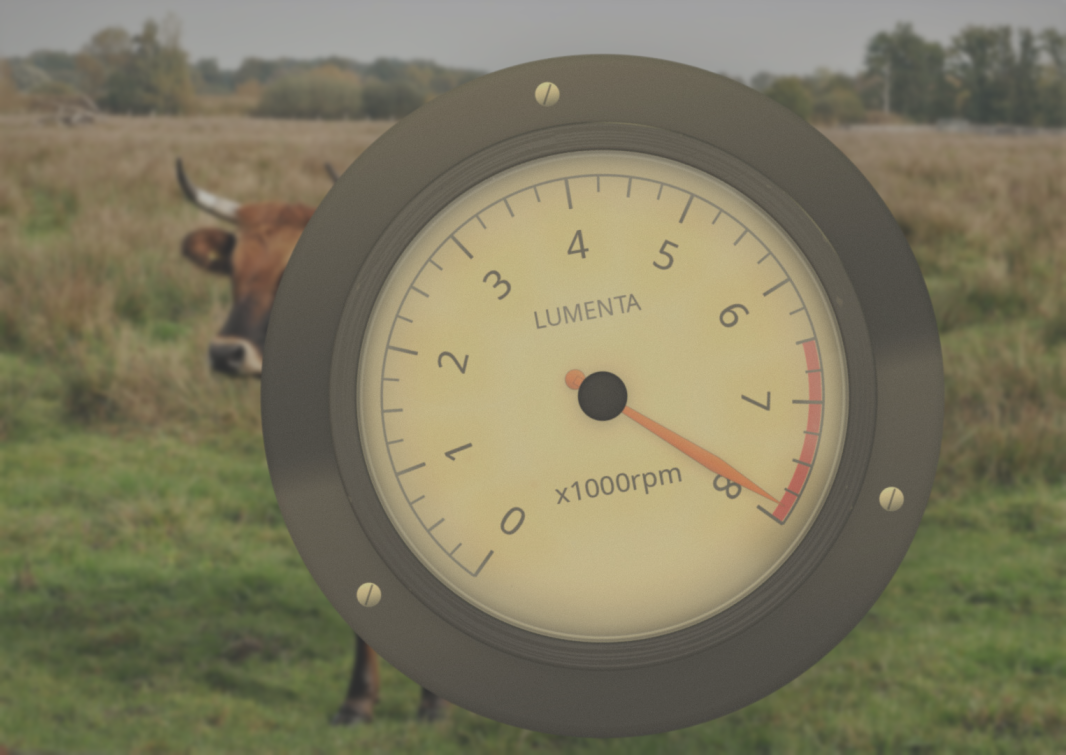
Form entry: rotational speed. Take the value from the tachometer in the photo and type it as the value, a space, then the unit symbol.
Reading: 7875 rpm
